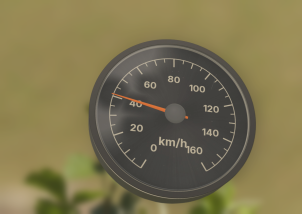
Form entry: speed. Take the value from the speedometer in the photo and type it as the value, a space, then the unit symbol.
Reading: 40 km/h
